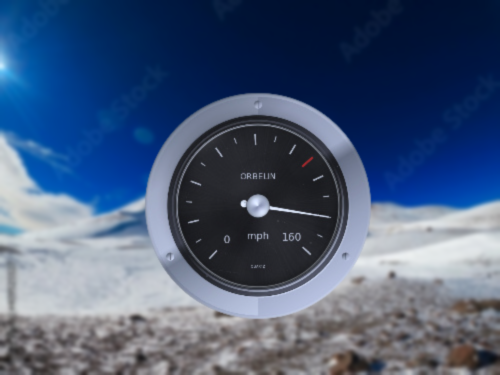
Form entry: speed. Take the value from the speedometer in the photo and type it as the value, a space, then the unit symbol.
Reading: 140 mph
